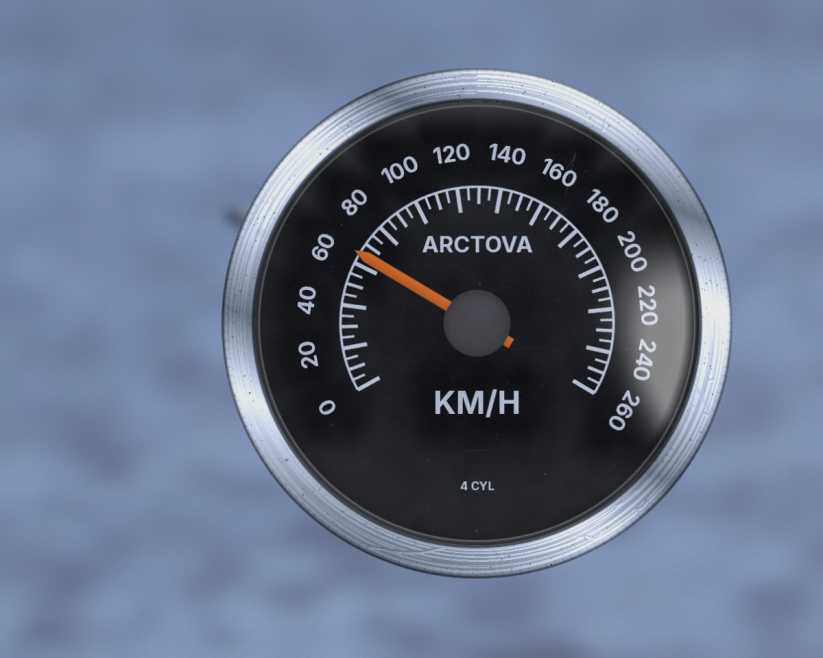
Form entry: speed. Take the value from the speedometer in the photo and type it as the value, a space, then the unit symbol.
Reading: 65 km/h
